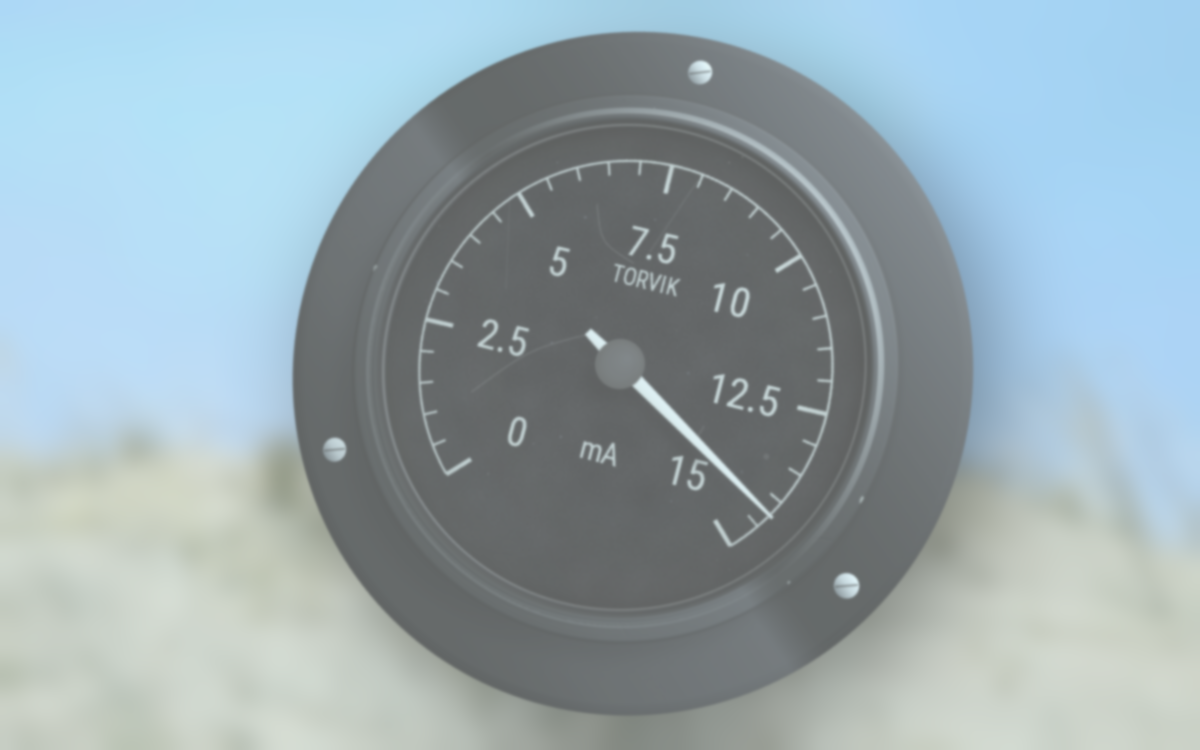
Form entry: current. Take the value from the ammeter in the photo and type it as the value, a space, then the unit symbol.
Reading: 14.25 mA
